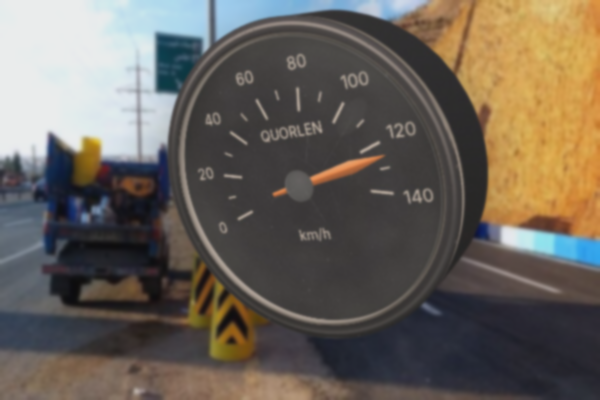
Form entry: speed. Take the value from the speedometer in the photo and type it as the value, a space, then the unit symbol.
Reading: 125 km/h
